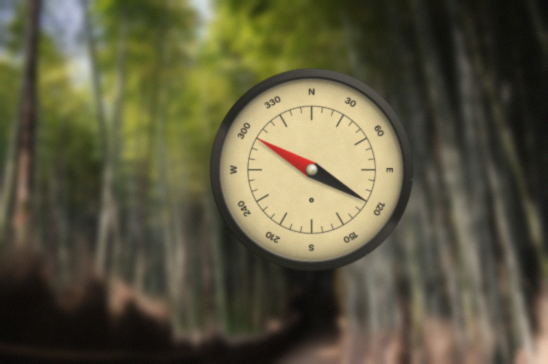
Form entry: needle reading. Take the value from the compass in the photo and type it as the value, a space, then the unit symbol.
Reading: 300 °
